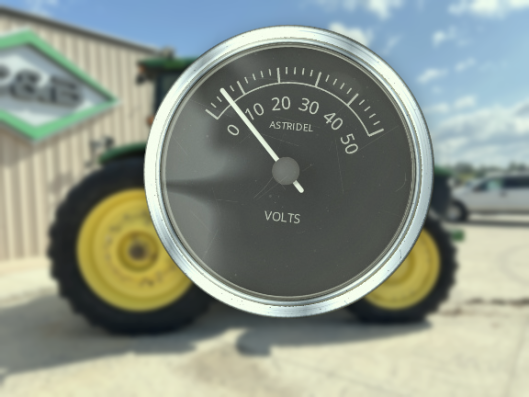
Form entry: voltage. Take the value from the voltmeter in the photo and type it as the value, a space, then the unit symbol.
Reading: 6 V
